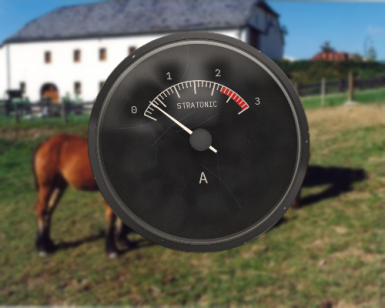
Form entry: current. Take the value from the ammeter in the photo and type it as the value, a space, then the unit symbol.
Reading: 0.3 A
